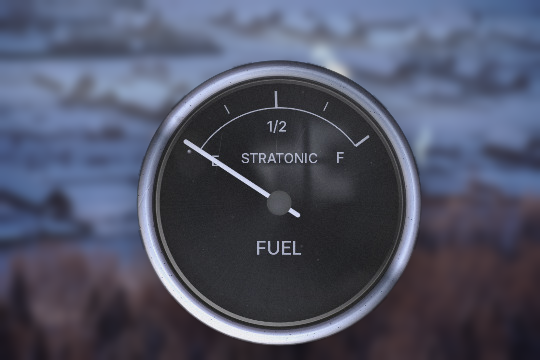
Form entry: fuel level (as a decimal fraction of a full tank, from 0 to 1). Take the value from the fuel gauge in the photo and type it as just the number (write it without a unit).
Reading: 0
